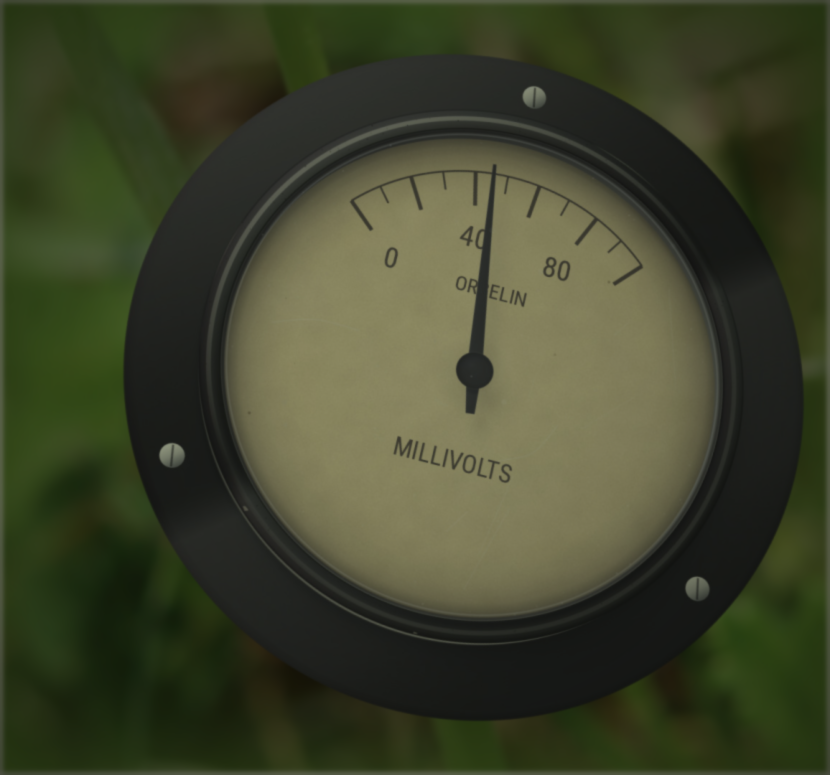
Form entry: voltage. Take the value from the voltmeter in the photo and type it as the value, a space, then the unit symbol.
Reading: 45 mV
